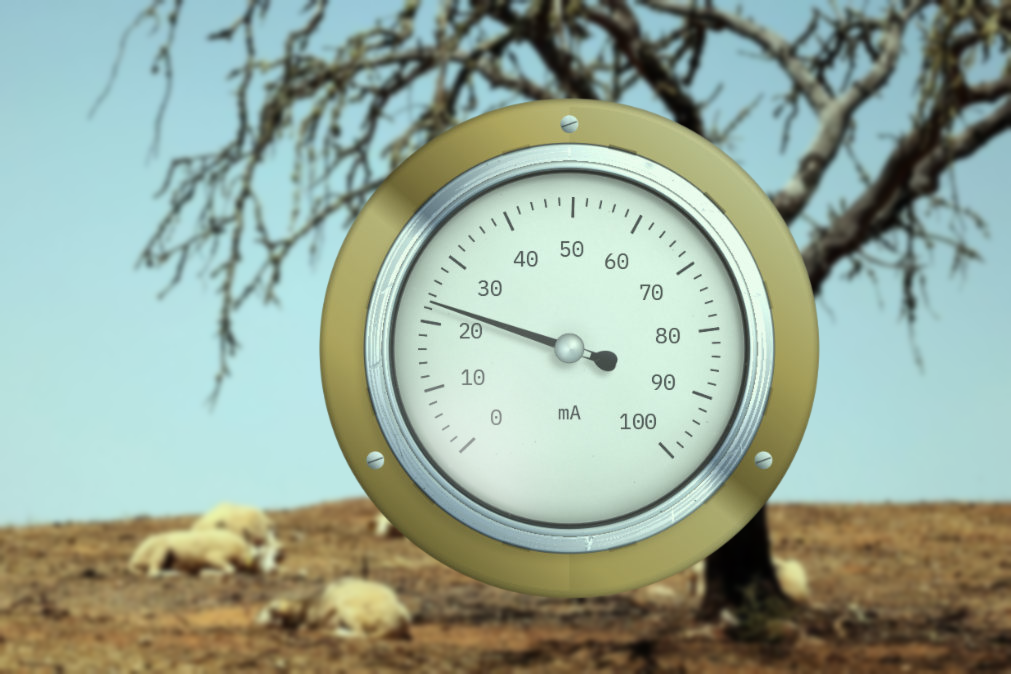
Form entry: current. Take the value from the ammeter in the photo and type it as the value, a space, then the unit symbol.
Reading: 23 mA
